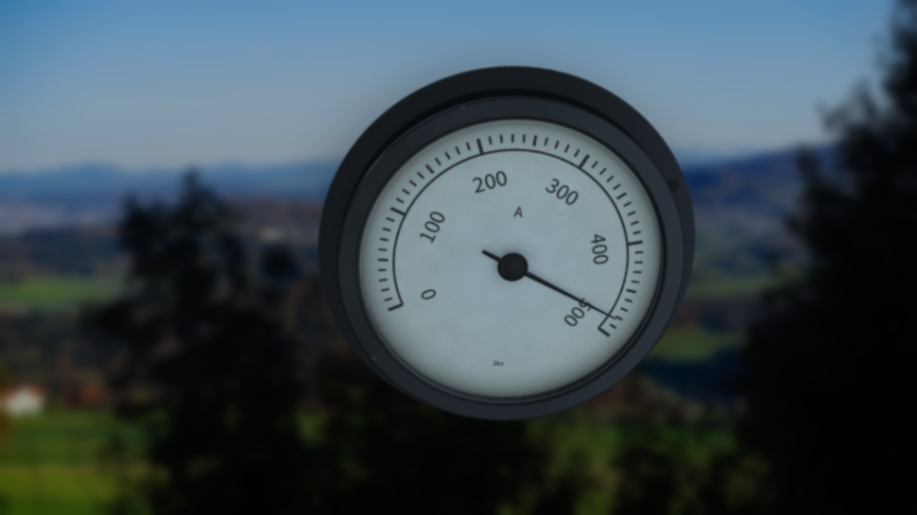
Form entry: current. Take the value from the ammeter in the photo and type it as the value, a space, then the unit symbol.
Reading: 480 A
